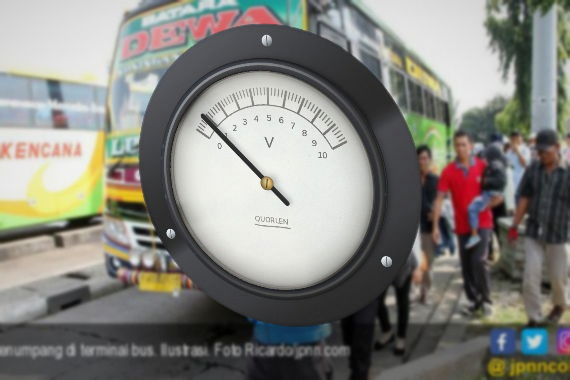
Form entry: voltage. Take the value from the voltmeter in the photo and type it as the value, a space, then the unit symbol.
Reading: 1 V
